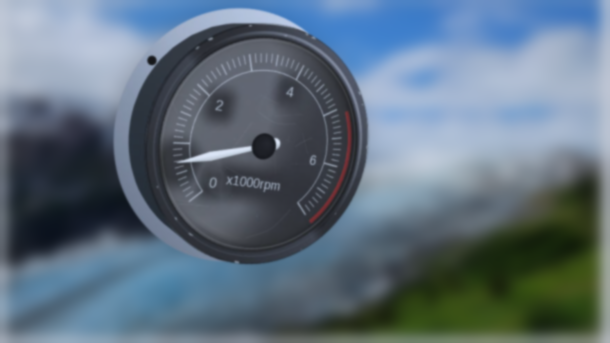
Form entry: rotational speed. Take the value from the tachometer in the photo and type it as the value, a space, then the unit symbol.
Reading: 700 rpm
